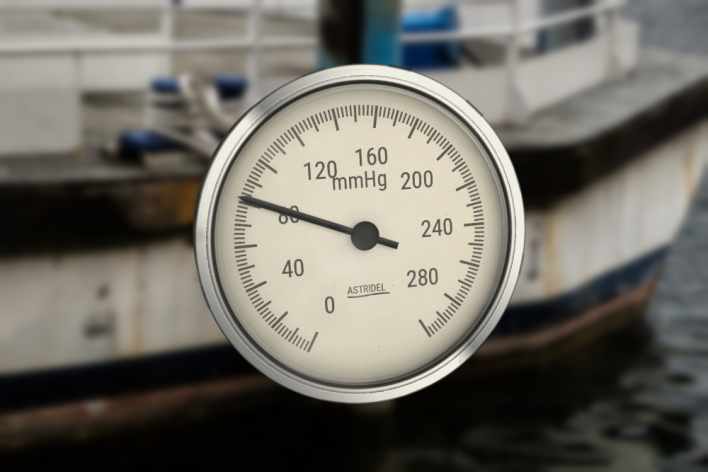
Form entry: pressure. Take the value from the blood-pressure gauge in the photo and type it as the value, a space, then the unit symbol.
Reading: 82 mmHg
